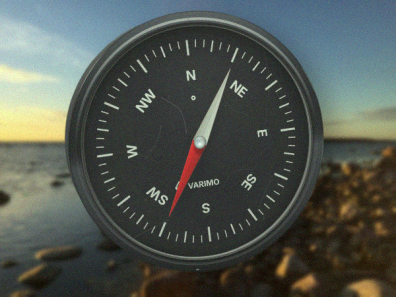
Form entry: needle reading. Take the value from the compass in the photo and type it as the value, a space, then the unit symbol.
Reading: 210 °
